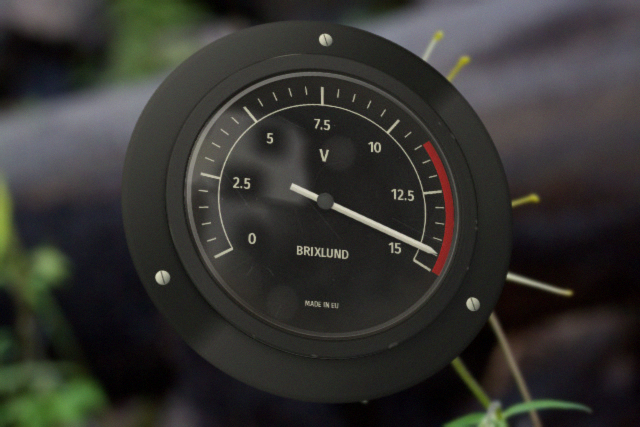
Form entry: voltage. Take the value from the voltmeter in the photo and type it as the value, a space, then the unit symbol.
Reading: 14.5 V
